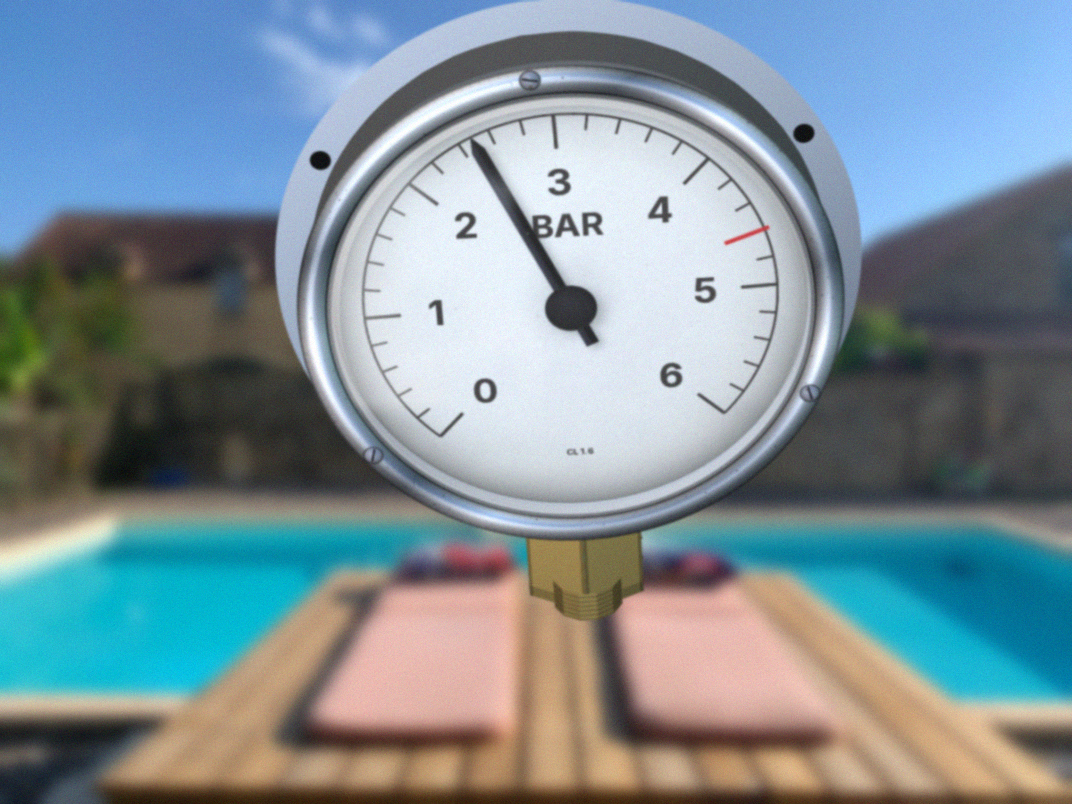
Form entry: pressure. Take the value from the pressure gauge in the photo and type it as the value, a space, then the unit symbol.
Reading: 2.5 bar
